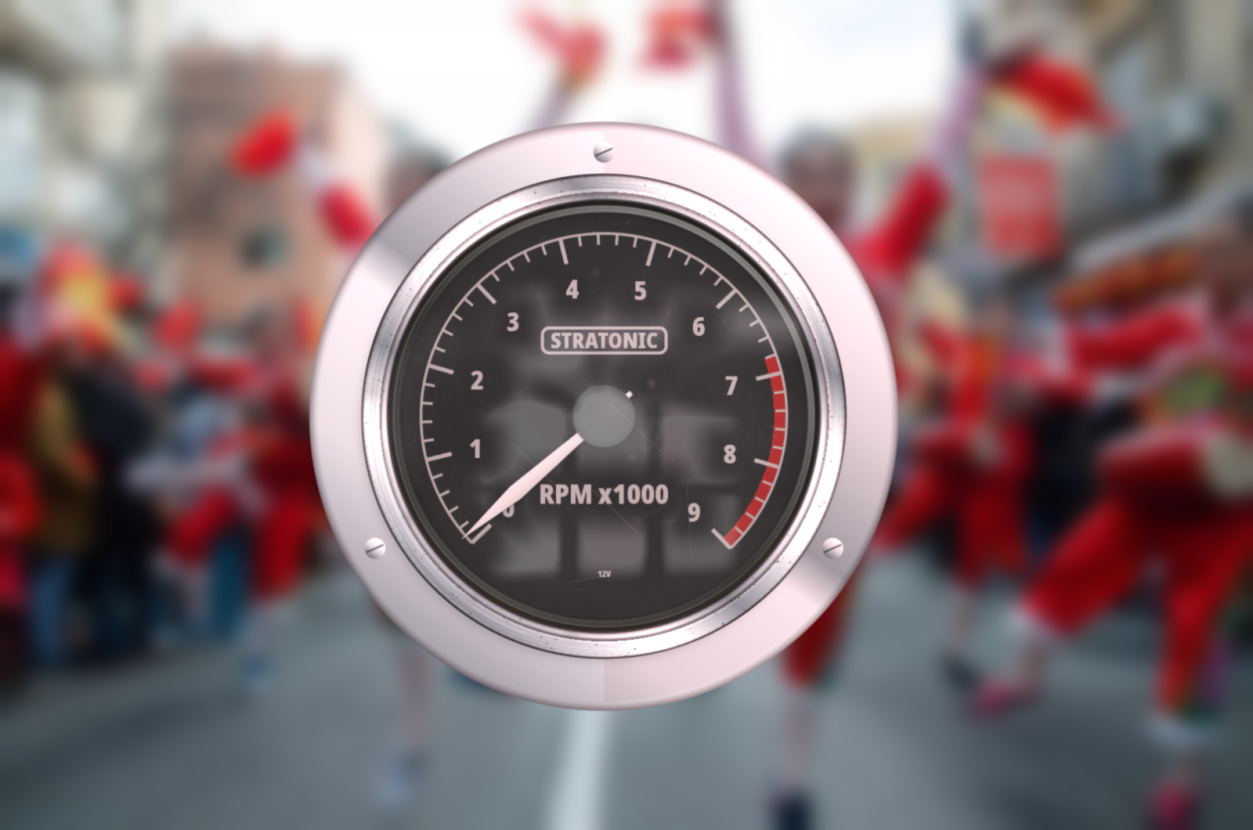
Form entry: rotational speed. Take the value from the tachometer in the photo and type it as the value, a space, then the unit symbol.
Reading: 100 rpm
